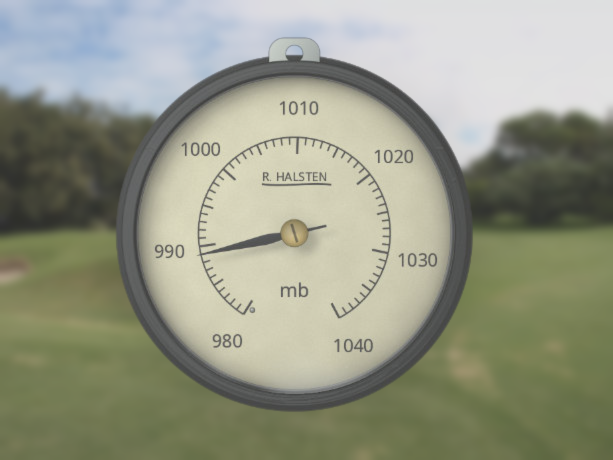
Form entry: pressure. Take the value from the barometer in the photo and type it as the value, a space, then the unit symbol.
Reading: 989 mbar
